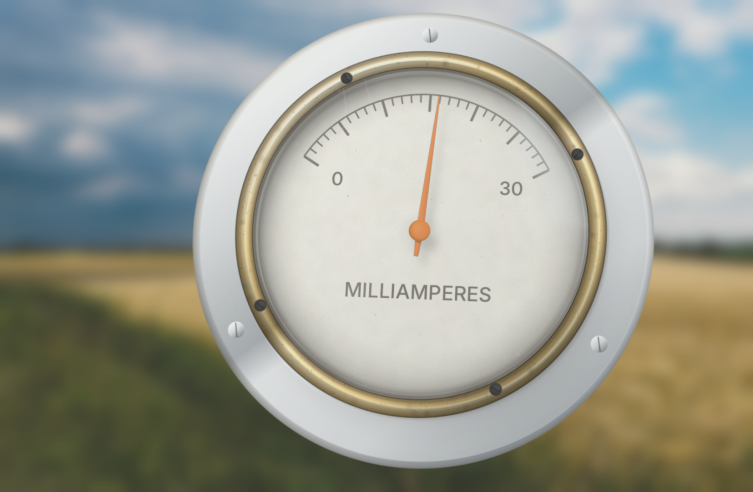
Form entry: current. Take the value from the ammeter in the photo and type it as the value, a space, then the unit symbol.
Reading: 16 mA
